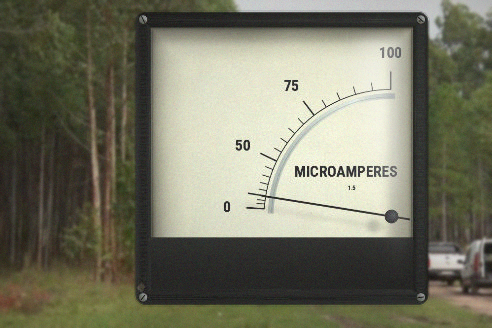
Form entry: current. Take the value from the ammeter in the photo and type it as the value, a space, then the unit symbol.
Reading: 25 µA
